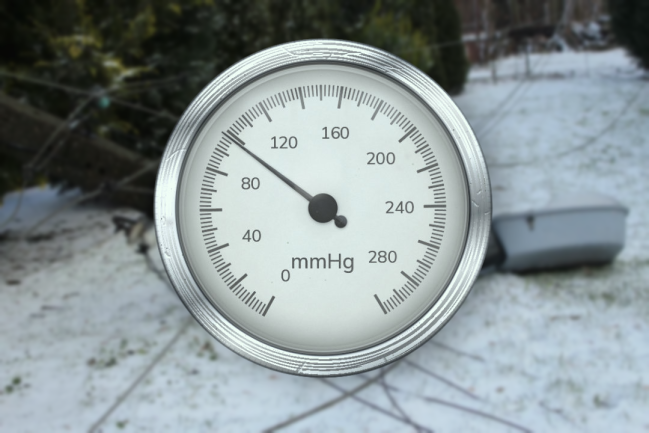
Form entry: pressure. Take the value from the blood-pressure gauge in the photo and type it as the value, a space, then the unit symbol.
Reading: 98 mmHg
